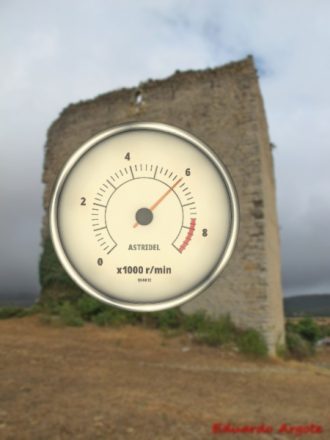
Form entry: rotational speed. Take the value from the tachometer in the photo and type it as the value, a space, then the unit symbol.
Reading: 6000 rpm
